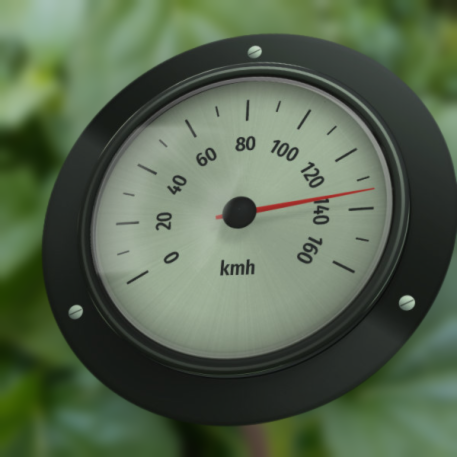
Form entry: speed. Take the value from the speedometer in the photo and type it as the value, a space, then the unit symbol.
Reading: 135 km/h
